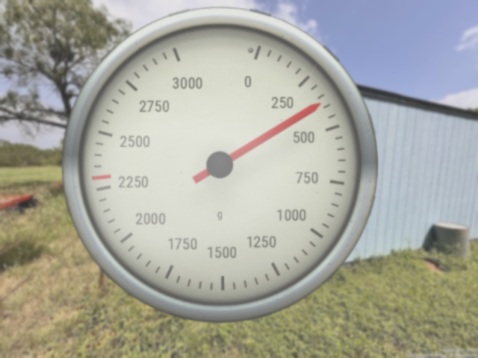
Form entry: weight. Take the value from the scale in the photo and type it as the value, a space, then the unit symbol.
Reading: 375 g
